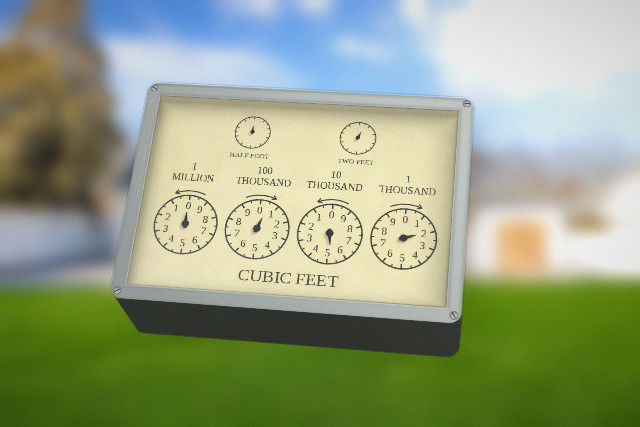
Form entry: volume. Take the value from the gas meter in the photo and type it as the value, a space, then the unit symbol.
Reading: 5200 ft³
